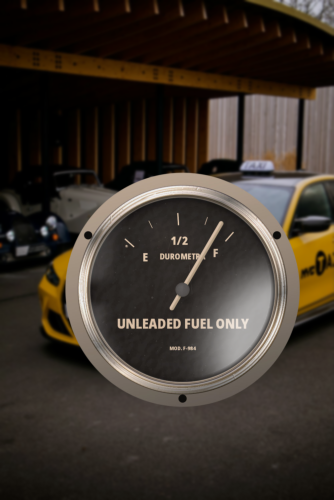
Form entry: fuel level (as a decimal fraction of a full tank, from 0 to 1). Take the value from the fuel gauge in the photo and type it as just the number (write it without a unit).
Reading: 0.875
